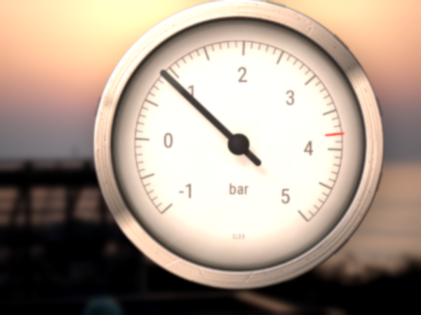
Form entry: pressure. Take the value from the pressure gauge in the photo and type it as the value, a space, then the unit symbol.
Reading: 0.9 bar
